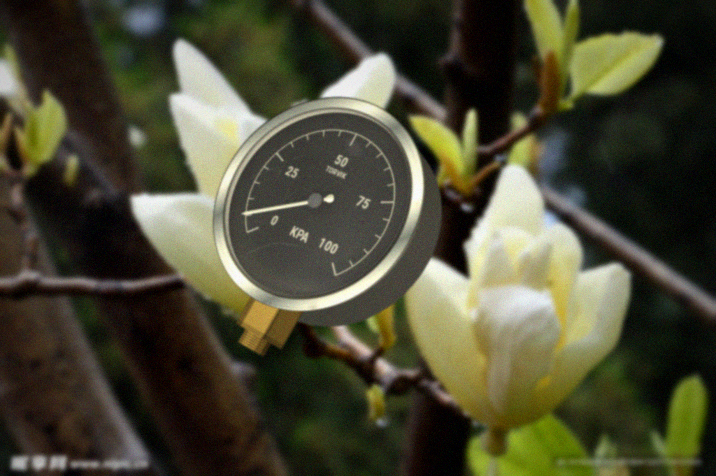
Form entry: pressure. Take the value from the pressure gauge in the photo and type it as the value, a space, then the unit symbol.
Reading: 5 kPa
